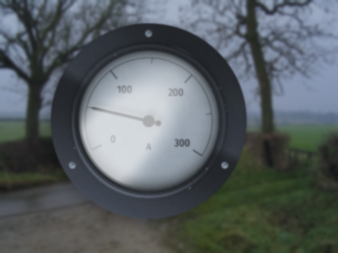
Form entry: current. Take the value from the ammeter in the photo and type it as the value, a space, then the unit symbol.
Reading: 50 A
